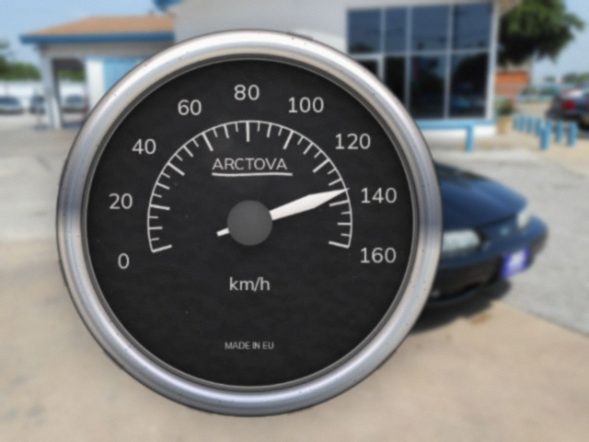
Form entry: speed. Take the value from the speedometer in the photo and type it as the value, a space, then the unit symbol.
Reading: 135 km/h
